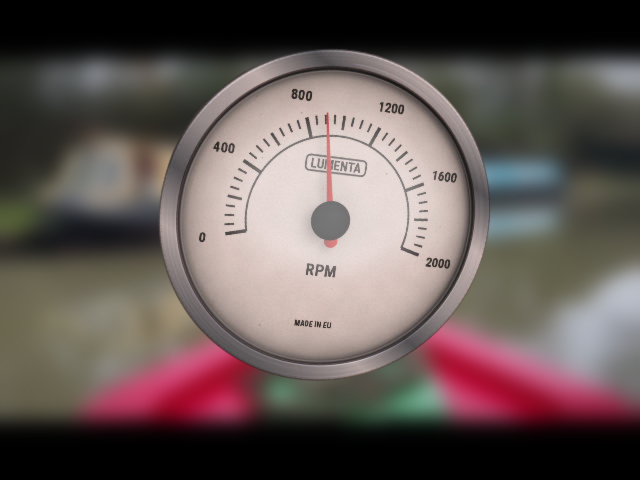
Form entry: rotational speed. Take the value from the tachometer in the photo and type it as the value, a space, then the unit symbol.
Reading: 900 rpm
